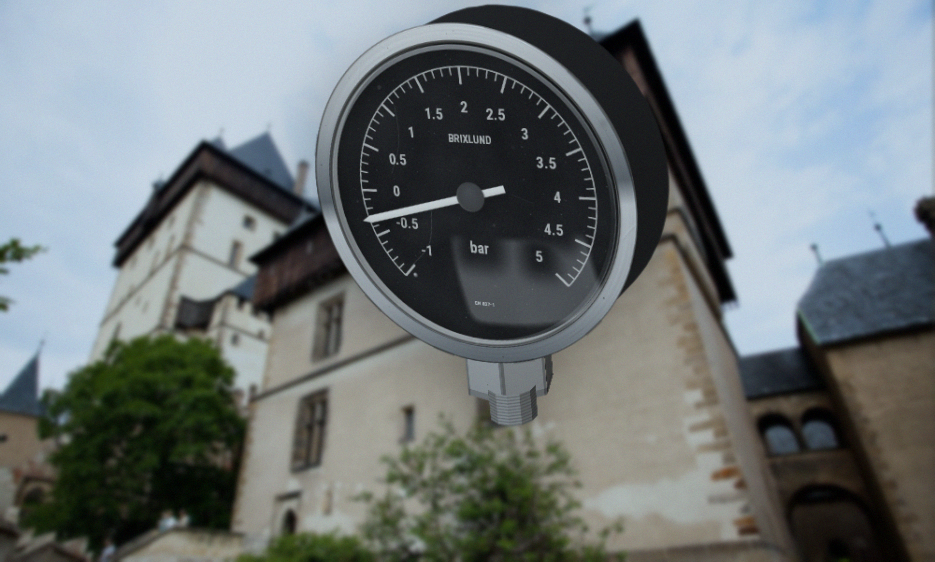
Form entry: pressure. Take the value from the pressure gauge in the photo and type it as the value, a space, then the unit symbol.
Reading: -0.3 bar
